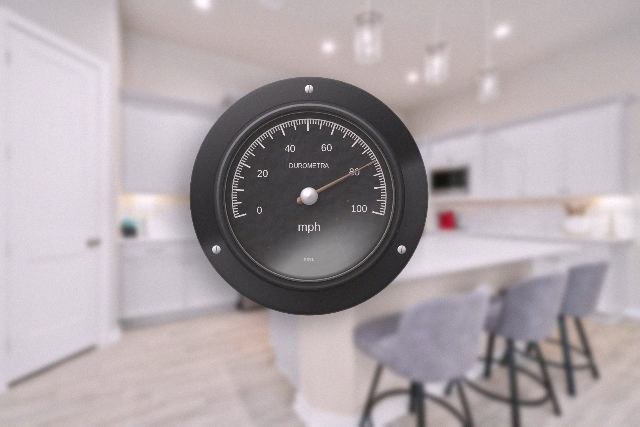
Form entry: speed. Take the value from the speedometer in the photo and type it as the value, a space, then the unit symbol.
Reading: 80 mph
